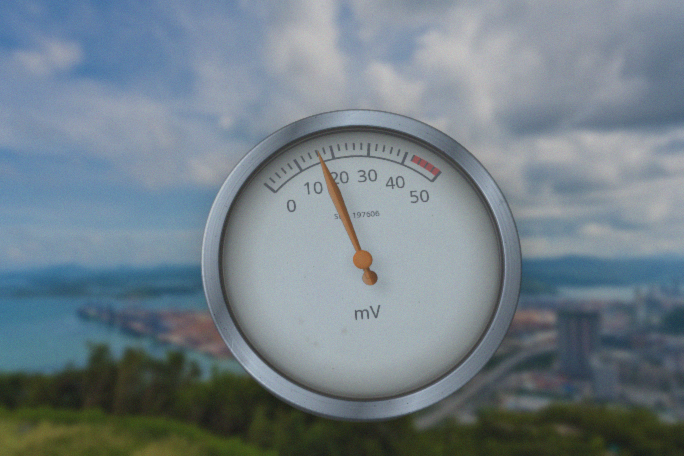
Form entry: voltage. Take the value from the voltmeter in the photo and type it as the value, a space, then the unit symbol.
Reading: 16 mV
